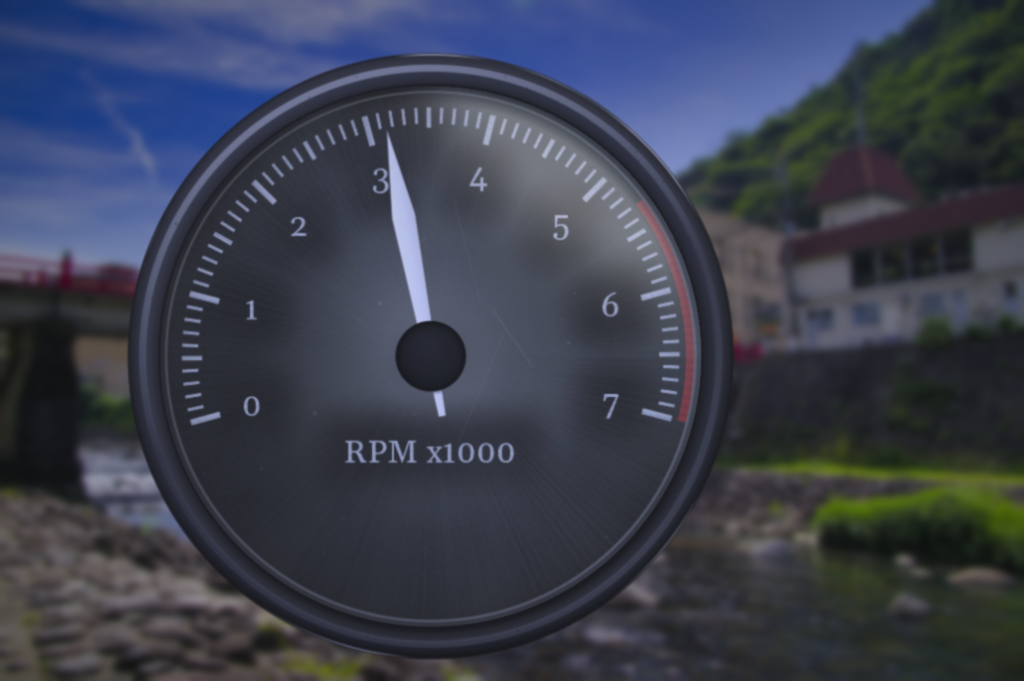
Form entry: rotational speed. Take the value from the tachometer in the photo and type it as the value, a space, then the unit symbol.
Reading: 3150 rpm
